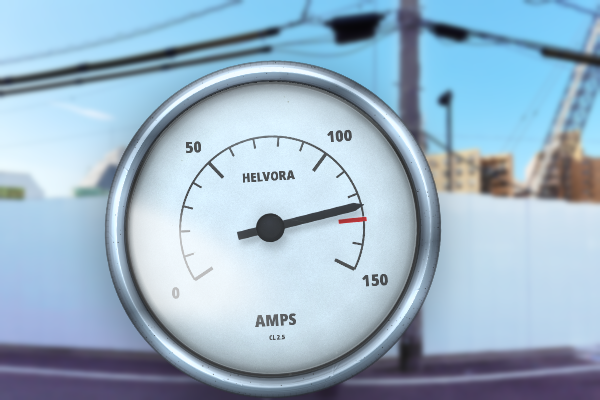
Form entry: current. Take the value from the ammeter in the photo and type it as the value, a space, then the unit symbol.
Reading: 125 A
